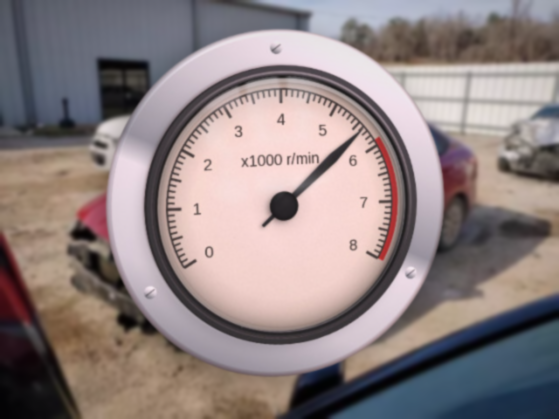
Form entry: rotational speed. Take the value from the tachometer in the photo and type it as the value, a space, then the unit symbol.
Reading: 5600 rpm
